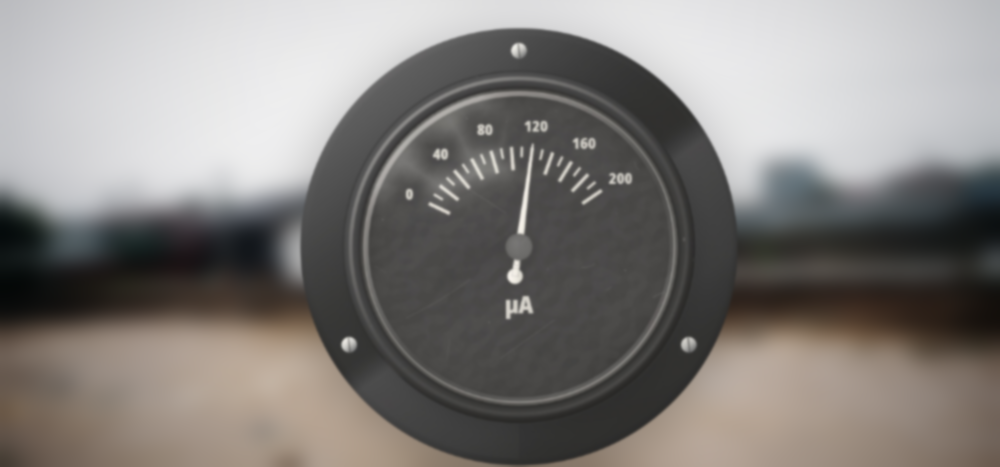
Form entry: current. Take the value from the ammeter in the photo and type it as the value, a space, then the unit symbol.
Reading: 120 µA
